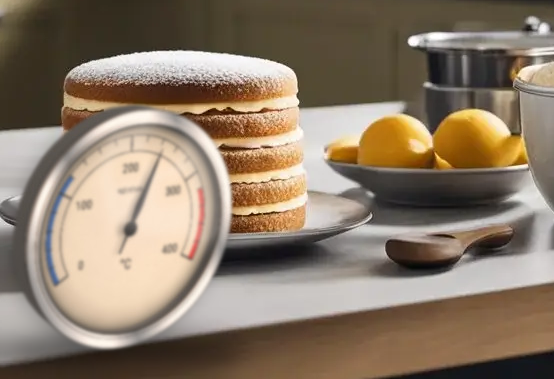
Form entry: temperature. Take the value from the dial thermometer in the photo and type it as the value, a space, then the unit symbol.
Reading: 240 °C
